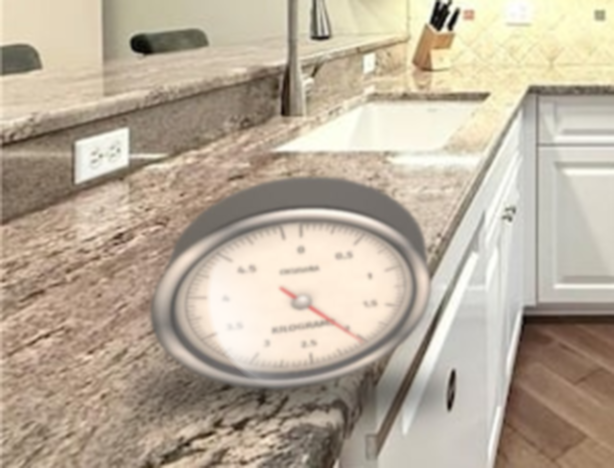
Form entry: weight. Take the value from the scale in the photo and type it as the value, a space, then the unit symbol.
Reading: 2 kg
